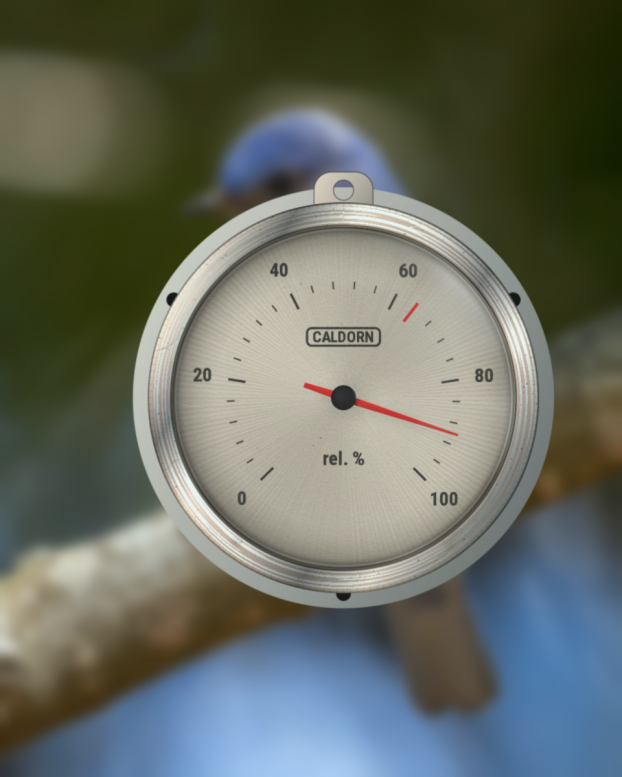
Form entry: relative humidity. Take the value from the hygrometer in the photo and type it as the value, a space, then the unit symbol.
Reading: 90 %
